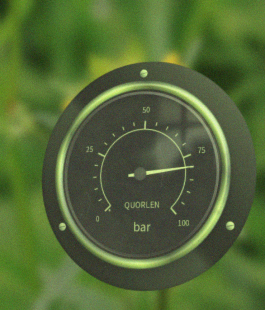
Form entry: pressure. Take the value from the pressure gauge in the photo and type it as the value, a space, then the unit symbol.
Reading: 80 bar
